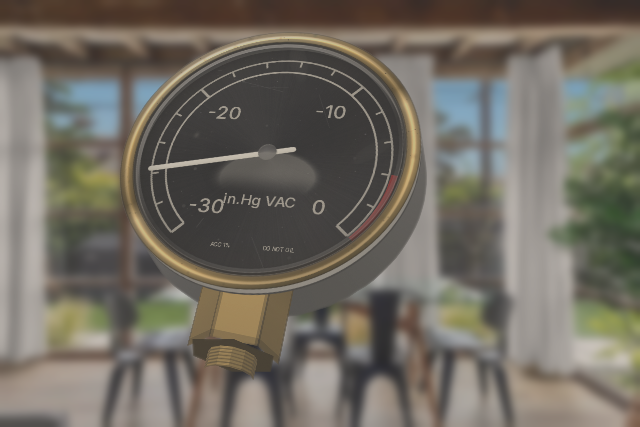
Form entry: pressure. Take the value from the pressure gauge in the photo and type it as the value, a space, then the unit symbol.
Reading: -26 inHg
